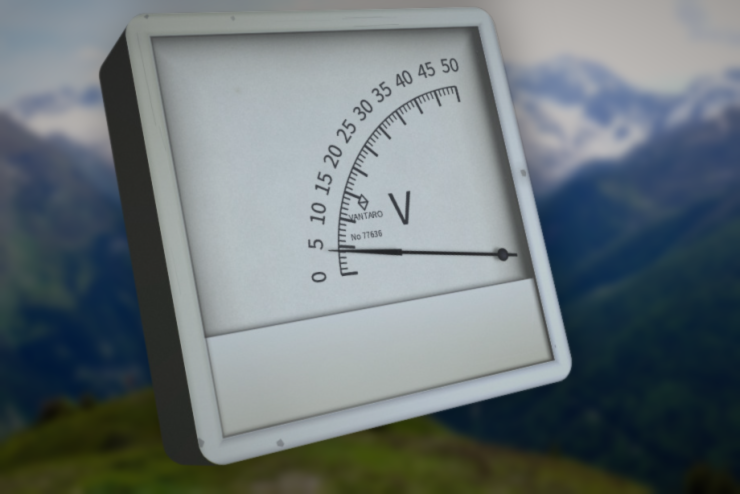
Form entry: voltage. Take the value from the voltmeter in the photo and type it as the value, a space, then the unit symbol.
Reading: 4 V
